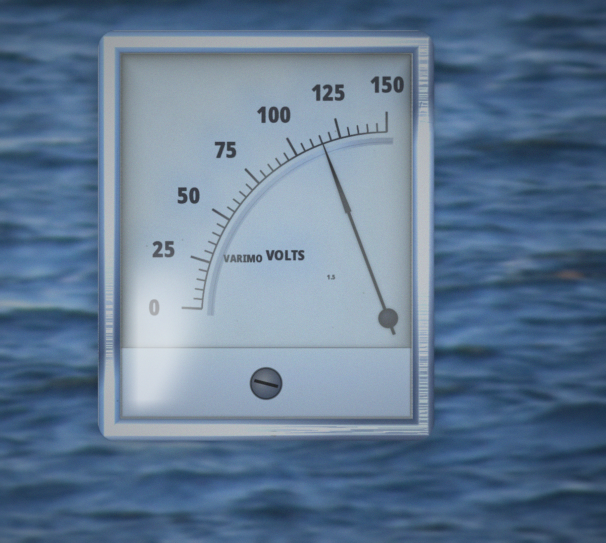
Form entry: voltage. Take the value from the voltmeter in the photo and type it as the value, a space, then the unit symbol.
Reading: 115 V
